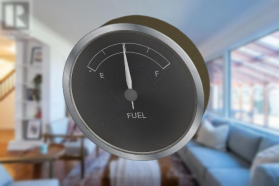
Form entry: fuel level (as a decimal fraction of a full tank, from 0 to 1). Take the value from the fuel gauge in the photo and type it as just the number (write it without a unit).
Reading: 0.5
